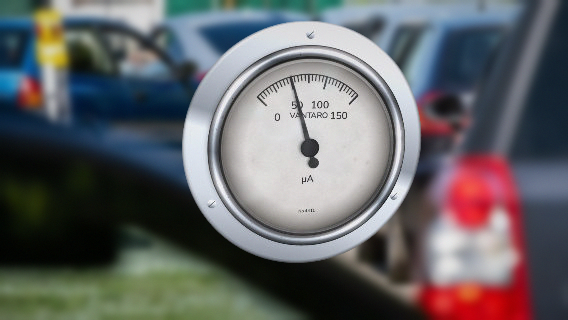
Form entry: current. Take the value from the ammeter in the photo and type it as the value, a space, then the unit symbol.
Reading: 50 µA
